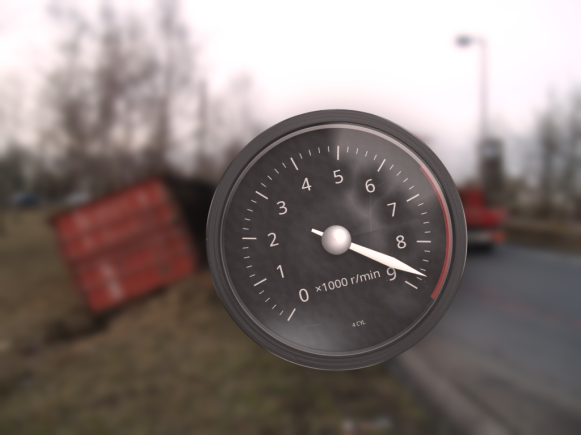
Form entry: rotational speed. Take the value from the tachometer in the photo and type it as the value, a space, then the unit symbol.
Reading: 8700 rpm
